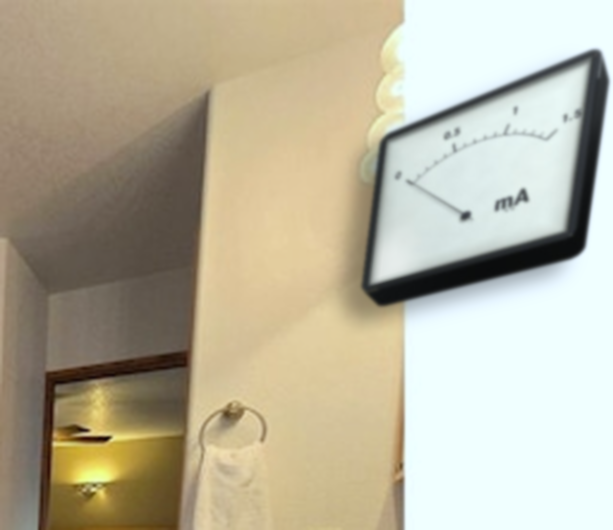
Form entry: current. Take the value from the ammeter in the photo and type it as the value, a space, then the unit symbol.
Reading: 0 mA
